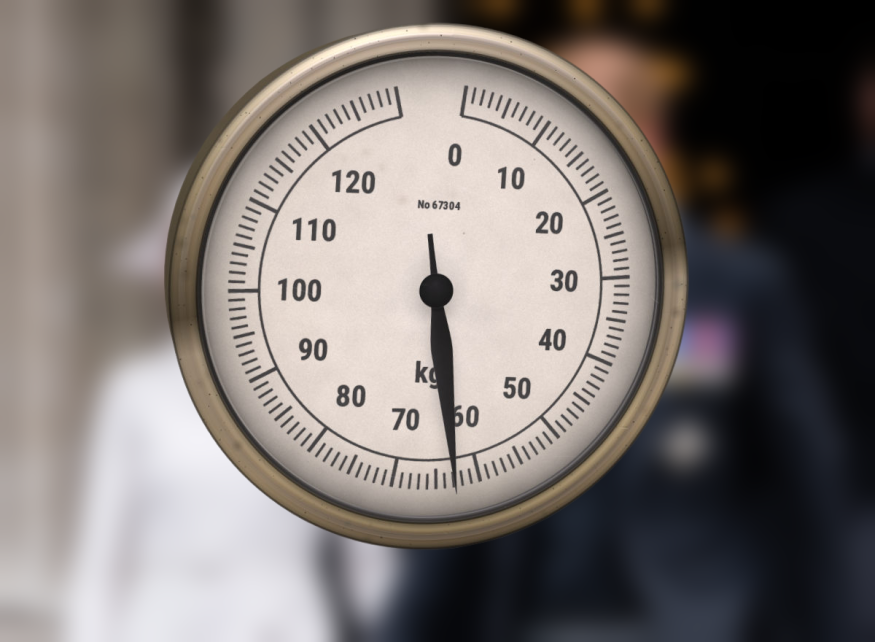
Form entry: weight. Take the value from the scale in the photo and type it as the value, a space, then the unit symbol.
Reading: 63 kg
